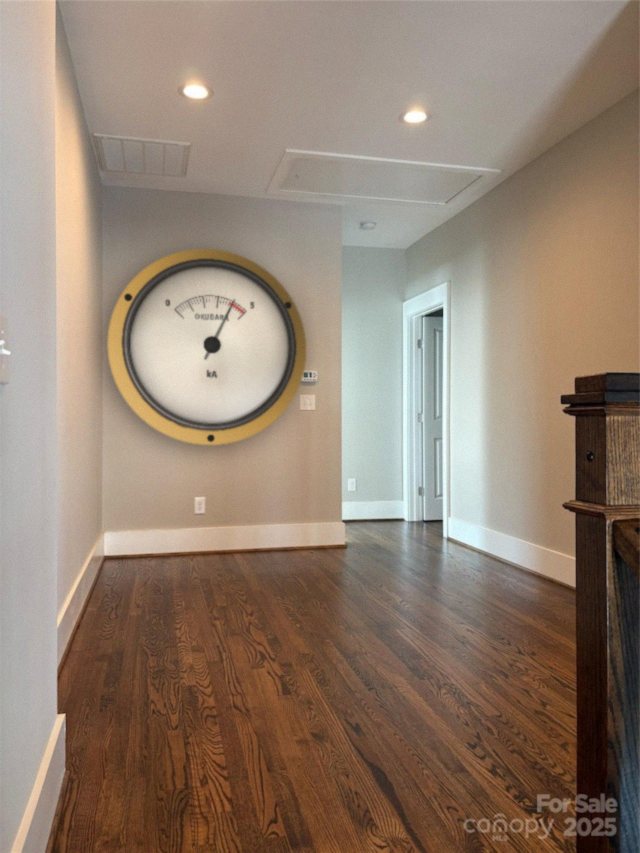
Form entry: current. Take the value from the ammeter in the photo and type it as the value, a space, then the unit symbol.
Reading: 4 kA
